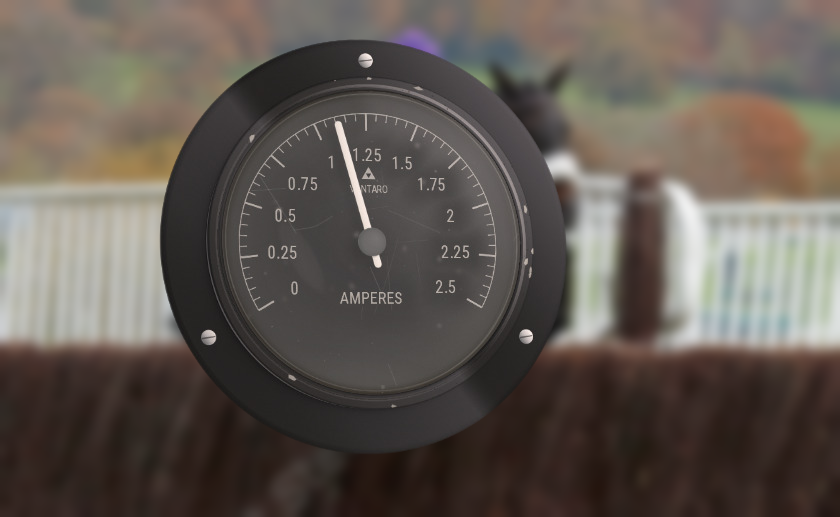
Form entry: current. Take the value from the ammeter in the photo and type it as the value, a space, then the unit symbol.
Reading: 1.1 A
